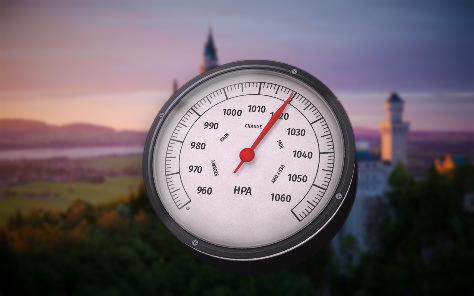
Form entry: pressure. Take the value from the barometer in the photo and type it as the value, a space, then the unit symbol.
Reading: 1020 hPa
